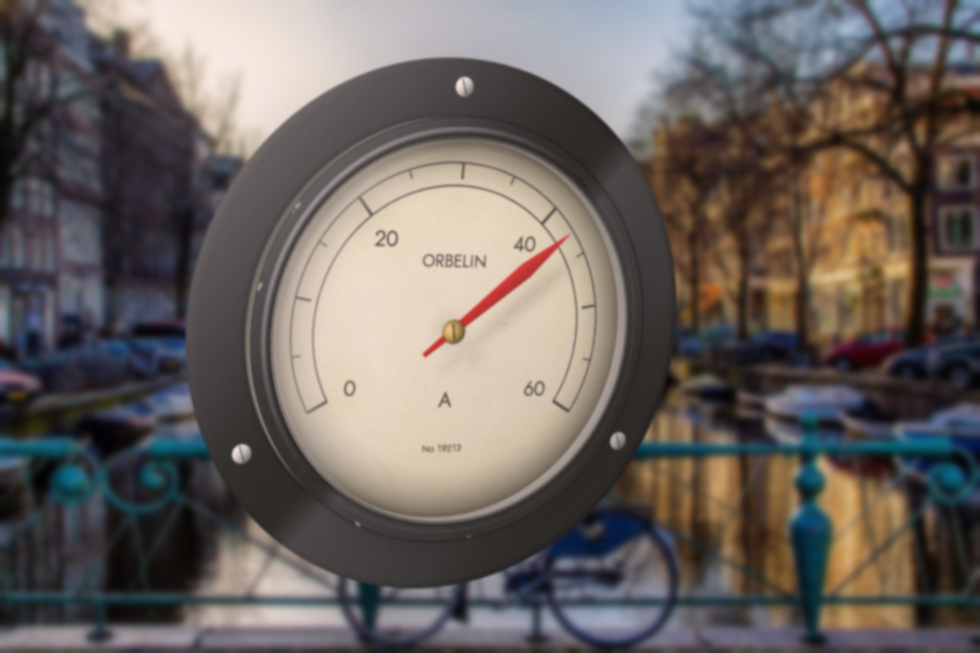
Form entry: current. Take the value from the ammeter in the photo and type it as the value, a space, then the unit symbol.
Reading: 42.5 A
